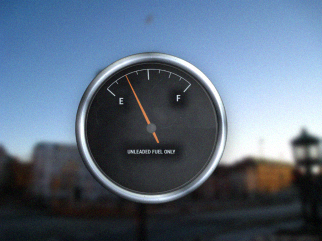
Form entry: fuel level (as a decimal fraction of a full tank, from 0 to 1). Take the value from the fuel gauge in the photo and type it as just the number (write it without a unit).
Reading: 0.25
